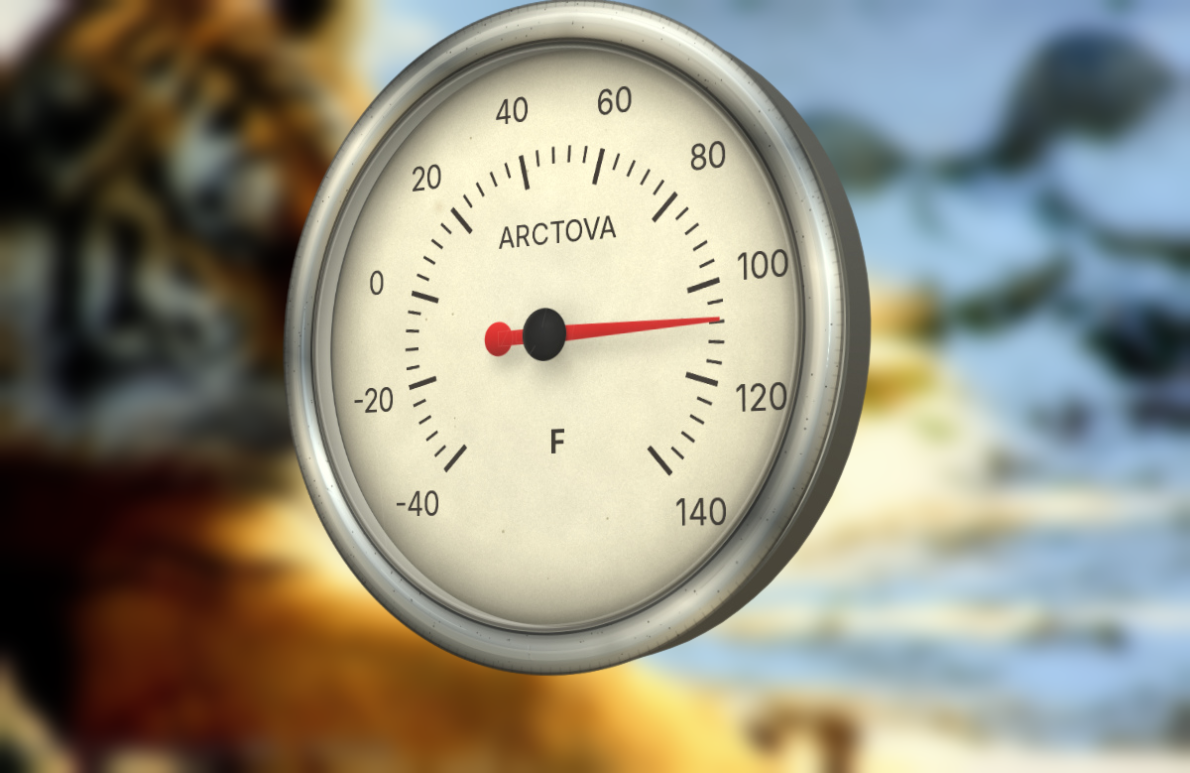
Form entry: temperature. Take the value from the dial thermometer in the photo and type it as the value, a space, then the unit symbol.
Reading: 108 °F
